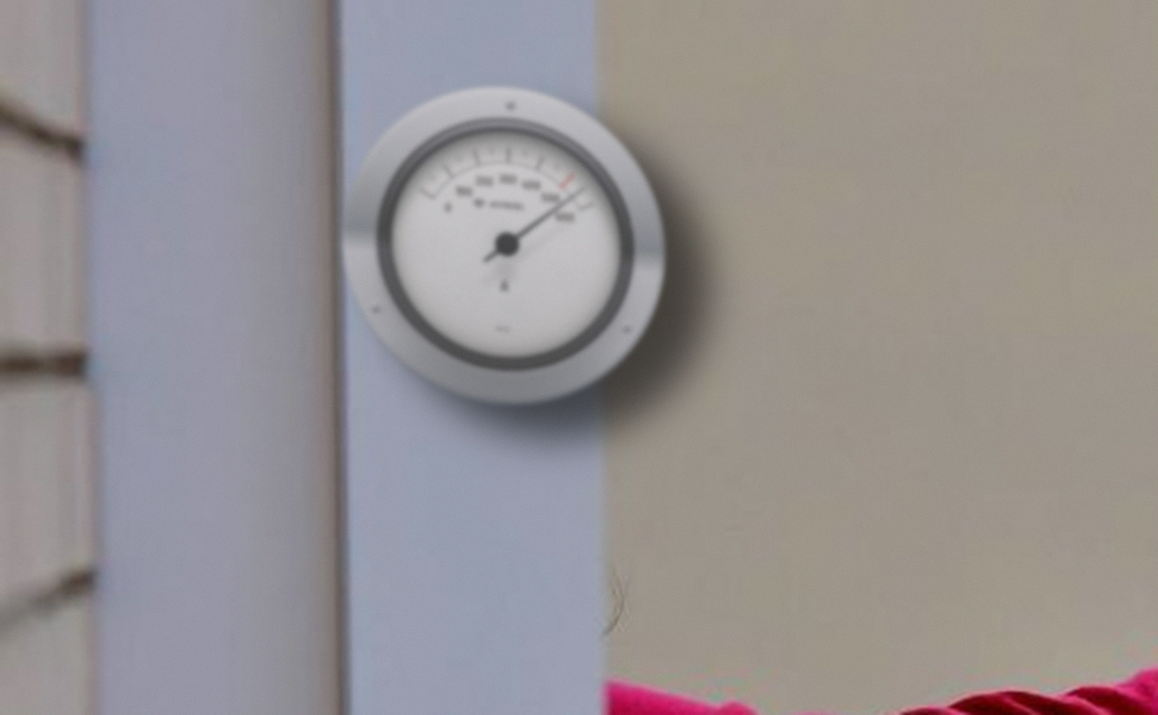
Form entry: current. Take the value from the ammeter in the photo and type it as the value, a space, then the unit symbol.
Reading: 550 A
